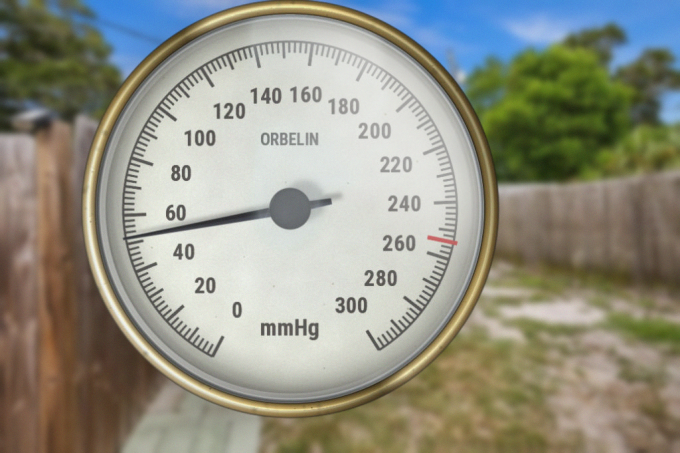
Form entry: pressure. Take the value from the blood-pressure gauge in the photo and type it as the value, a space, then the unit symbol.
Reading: 52 mmHg
